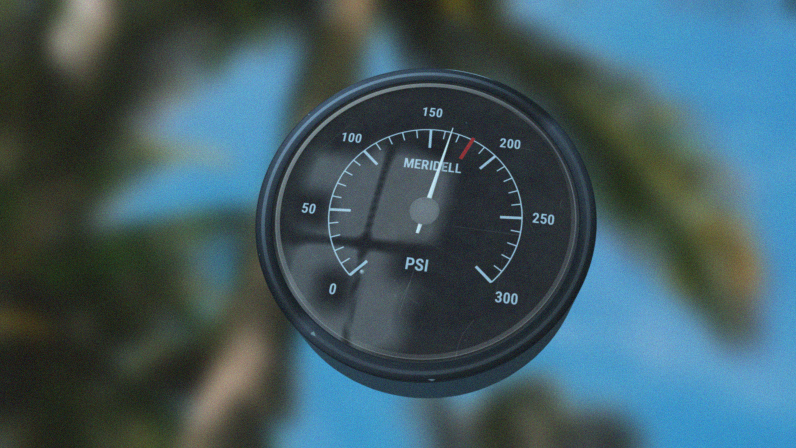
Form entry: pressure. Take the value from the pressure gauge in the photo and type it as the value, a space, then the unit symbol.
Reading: 165 psi
